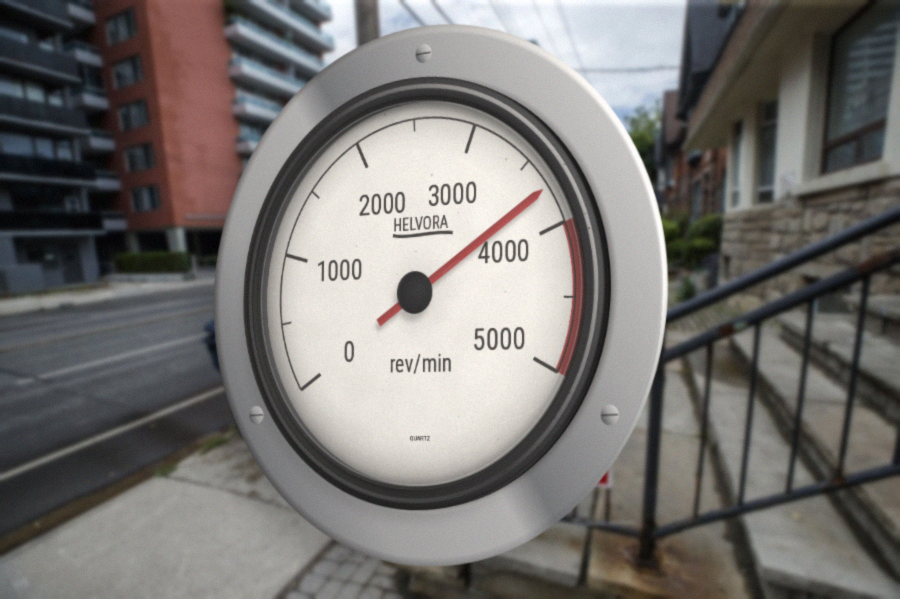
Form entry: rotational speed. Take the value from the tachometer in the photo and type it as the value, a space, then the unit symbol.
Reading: 3750 rpm
